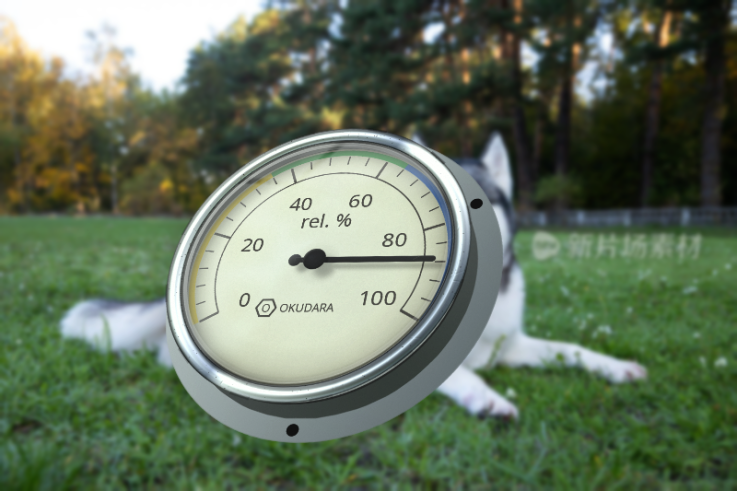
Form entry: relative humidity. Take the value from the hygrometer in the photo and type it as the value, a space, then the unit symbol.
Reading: 88 %
